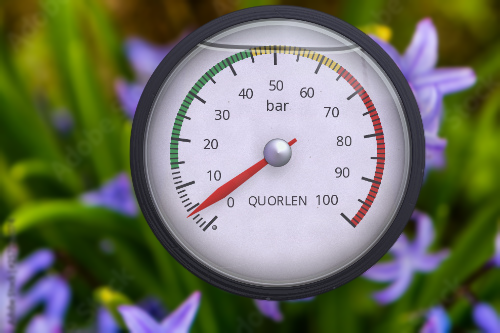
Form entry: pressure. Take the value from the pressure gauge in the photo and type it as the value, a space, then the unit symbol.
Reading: 4 bar
